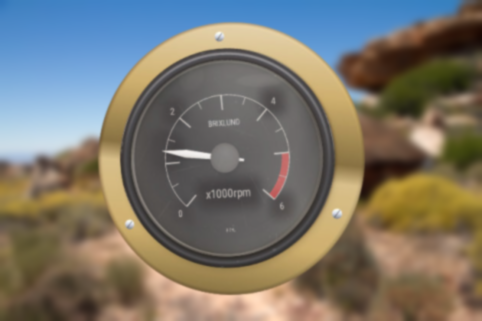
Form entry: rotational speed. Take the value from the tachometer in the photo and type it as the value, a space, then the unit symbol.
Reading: 1250 rpm
